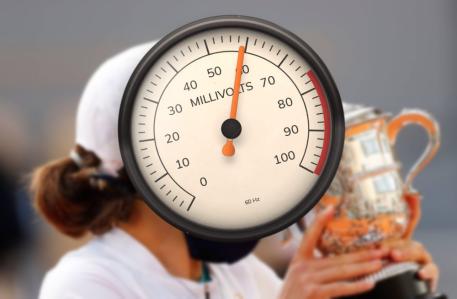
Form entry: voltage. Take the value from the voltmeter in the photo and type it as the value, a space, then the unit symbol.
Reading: 59 mV
